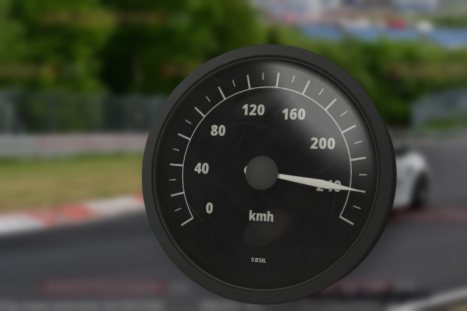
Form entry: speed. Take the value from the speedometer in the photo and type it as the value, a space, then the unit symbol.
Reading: 240 km/h
